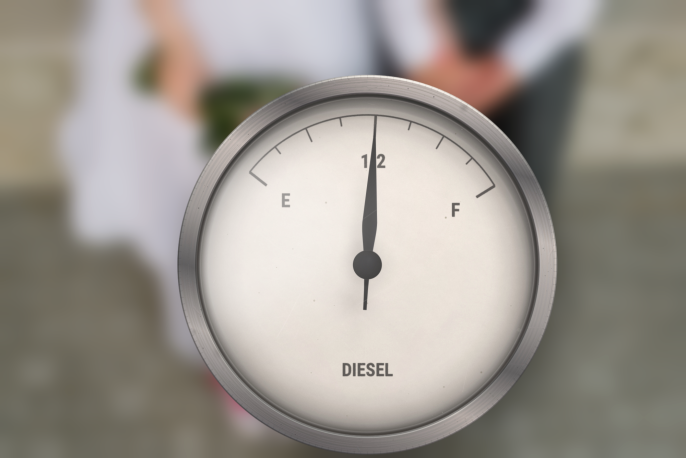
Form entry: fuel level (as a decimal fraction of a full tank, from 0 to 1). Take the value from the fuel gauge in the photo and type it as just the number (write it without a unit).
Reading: 0.5
